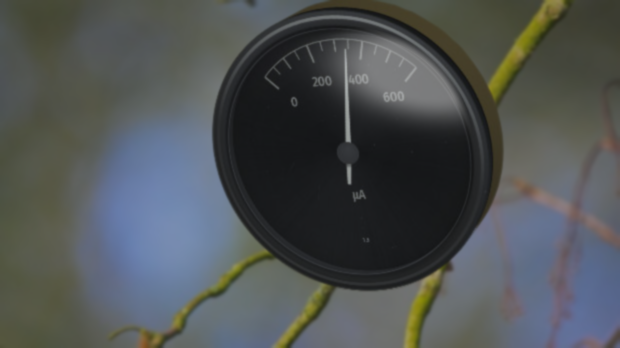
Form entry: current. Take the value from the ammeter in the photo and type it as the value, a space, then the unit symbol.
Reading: 350 µA
